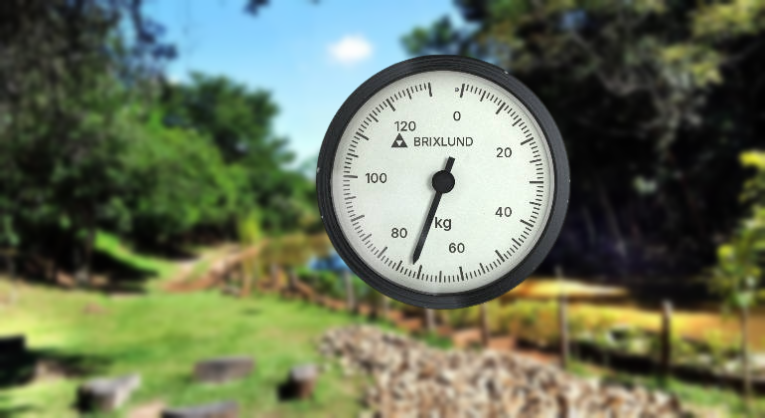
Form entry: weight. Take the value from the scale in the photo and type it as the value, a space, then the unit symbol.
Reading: 72 kg
